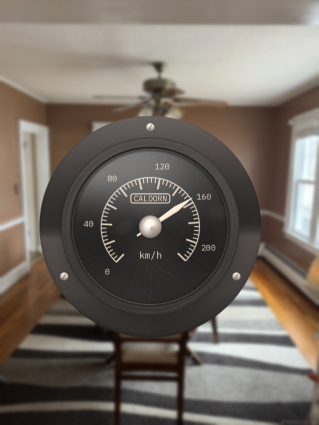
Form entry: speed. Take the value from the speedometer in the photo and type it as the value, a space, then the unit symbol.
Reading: 156 km/h
